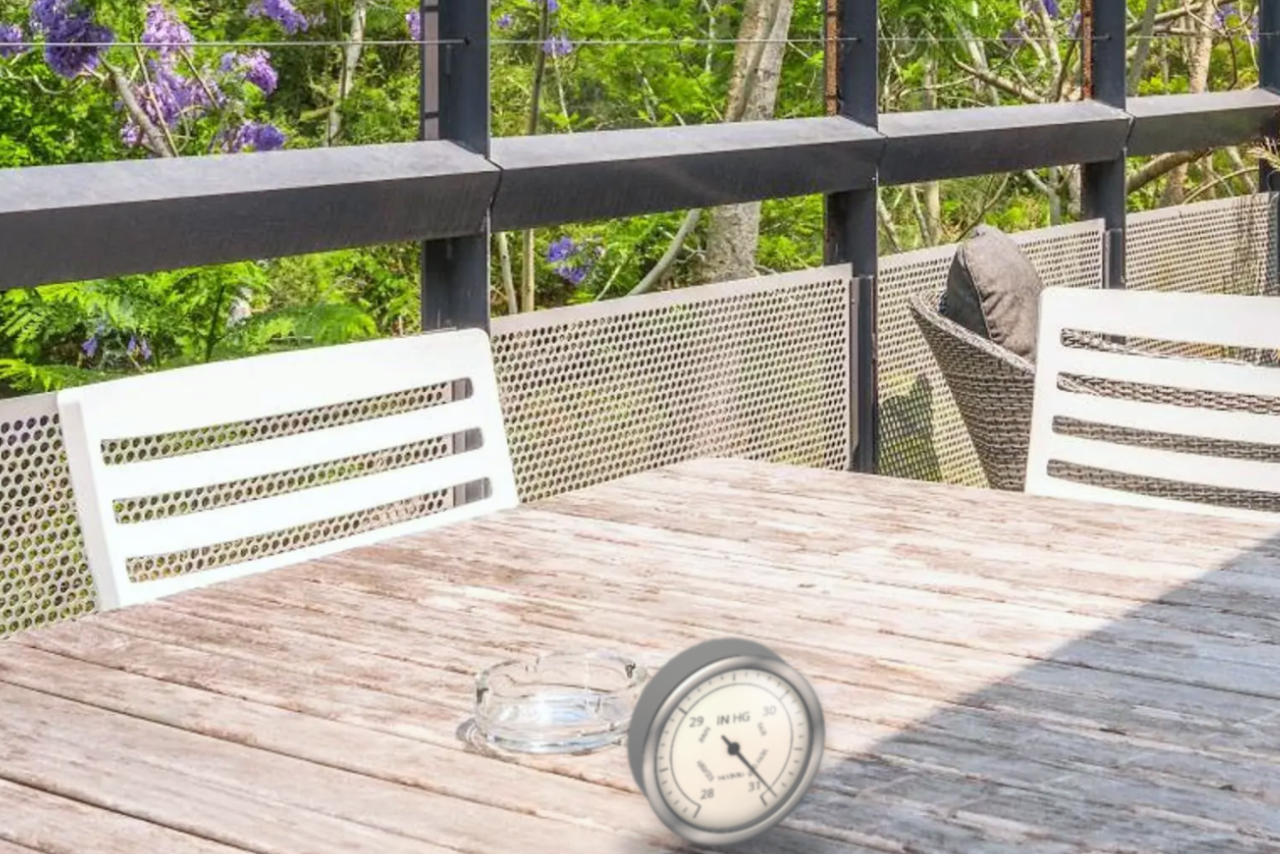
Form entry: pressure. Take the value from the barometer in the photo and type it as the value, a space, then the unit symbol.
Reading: 30.9 inHg
